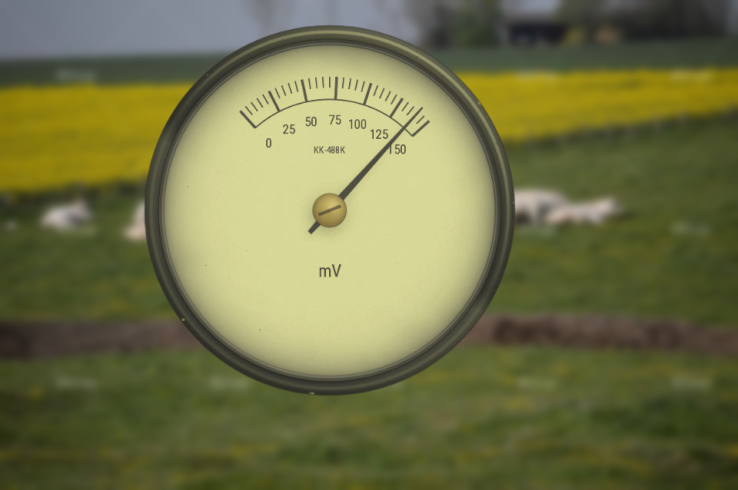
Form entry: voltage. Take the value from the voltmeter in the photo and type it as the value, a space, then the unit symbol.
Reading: 140 mV
